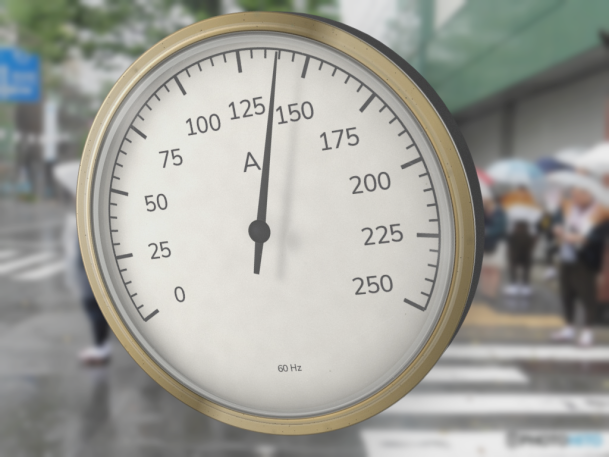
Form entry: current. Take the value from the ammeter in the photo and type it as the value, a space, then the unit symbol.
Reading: 140 A
